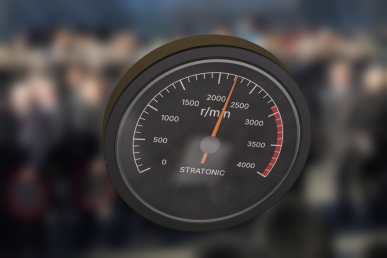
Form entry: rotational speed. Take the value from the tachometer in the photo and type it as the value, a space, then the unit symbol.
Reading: 2200 rpm
